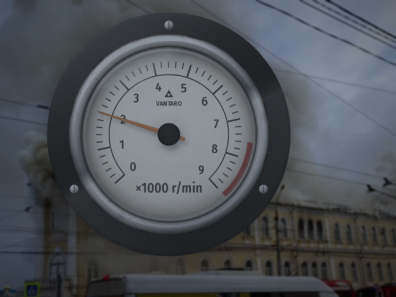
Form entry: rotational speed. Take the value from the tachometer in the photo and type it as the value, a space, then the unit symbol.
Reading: 2000 rpm
